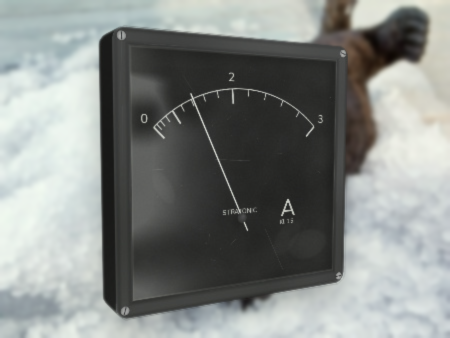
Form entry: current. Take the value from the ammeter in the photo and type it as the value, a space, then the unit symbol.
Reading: 1.4 A
